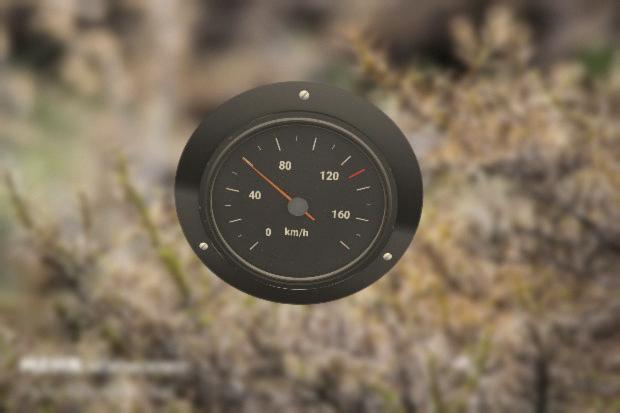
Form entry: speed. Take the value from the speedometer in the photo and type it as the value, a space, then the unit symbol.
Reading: 60 km/h
